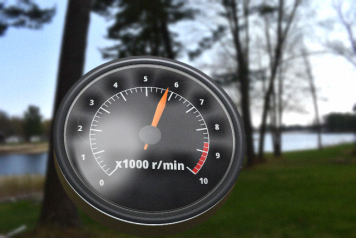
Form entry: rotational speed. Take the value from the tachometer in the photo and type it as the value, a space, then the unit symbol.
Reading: 5800 rpm
